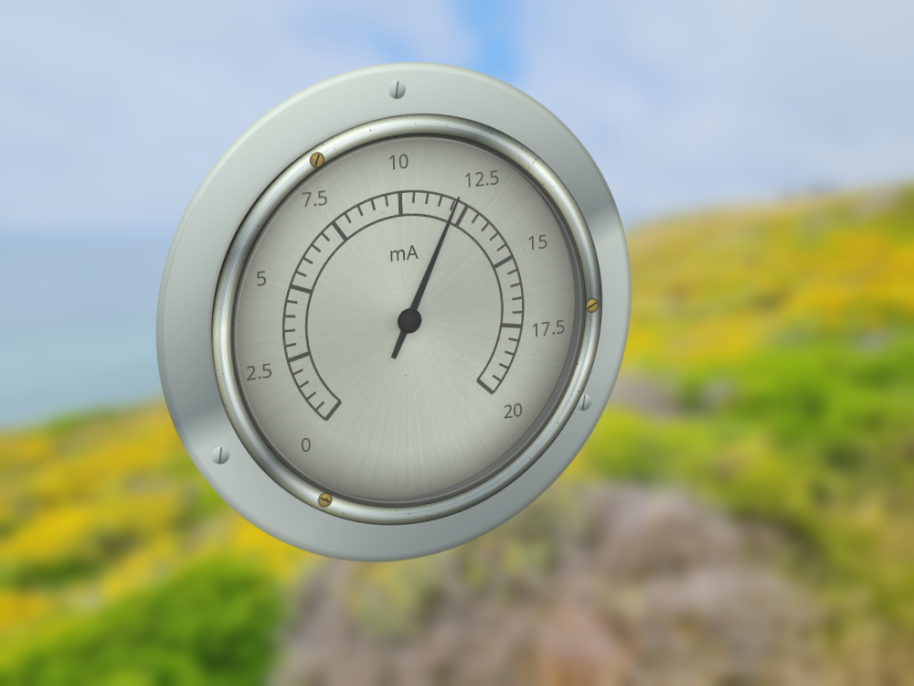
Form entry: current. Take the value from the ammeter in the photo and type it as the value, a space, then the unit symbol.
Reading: 12 mA
